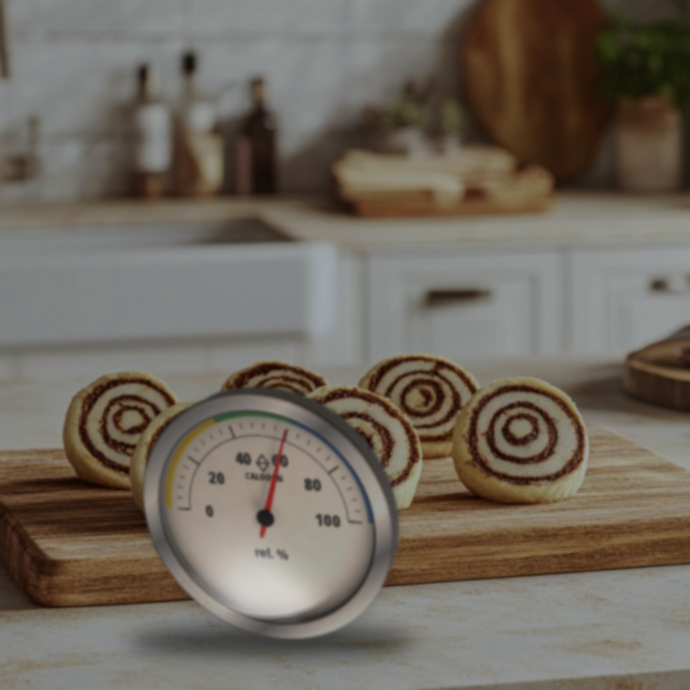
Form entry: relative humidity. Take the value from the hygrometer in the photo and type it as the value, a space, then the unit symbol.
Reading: 60 %
